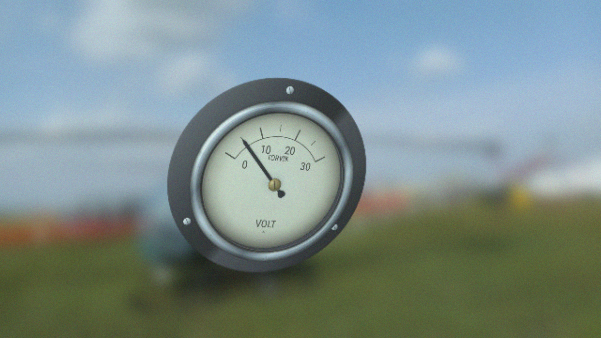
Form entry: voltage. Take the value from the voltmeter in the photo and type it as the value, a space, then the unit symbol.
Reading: 5 V
